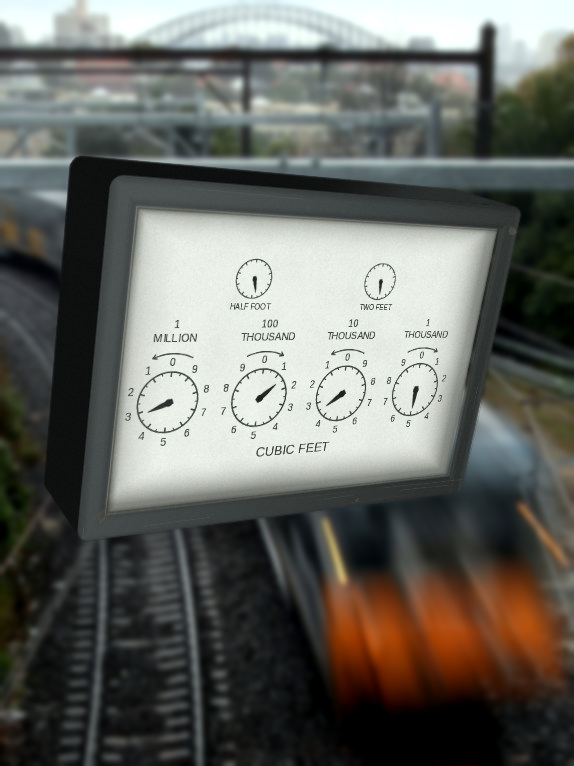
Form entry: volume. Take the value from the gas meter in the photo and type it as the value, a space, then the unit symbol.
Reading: 313500 ft³
